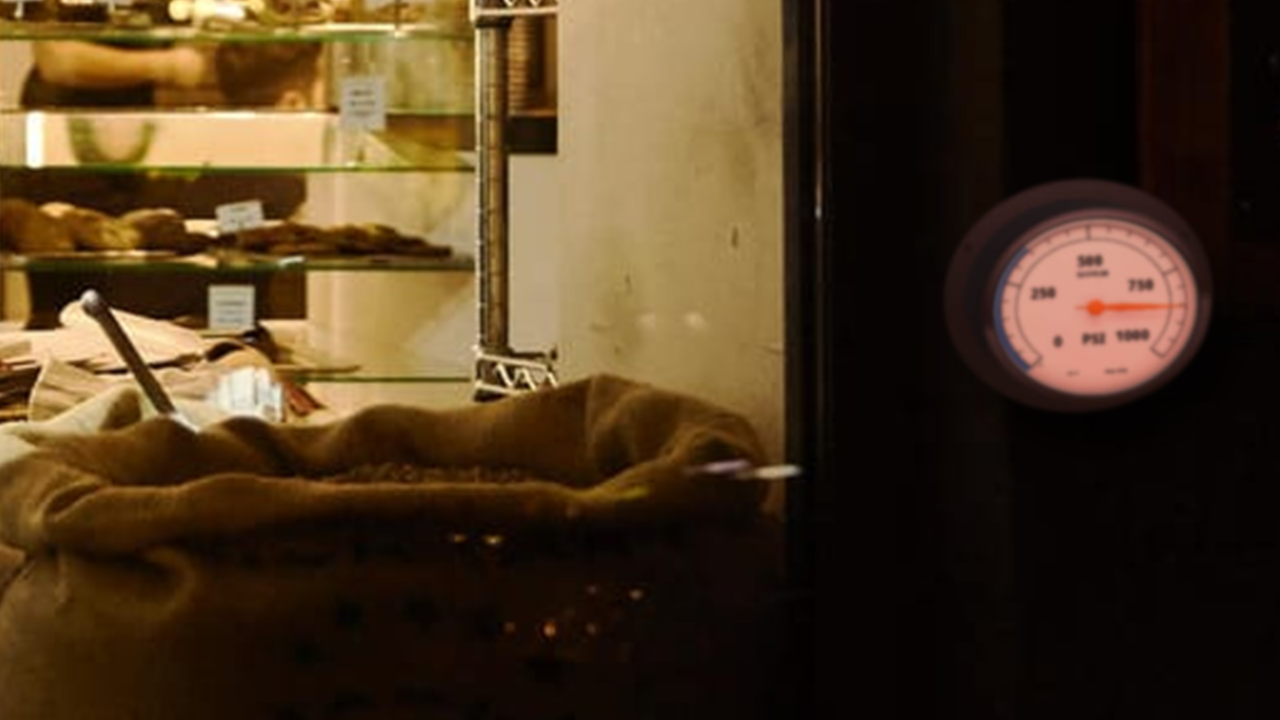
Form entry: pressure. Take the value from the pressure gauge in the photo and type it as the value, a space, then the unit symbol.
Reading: 850 psi
